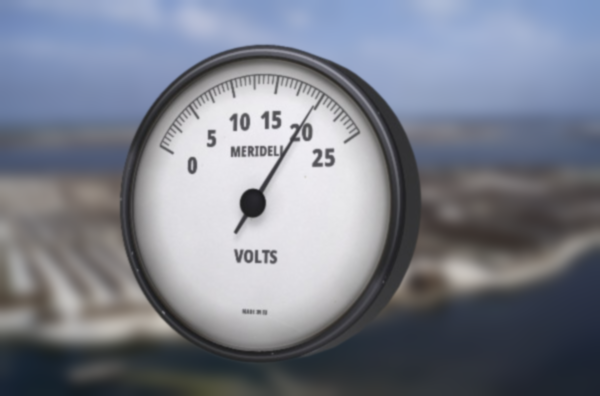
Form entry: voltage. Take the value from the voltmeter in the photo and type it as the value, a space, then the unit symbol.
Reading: 20 V
